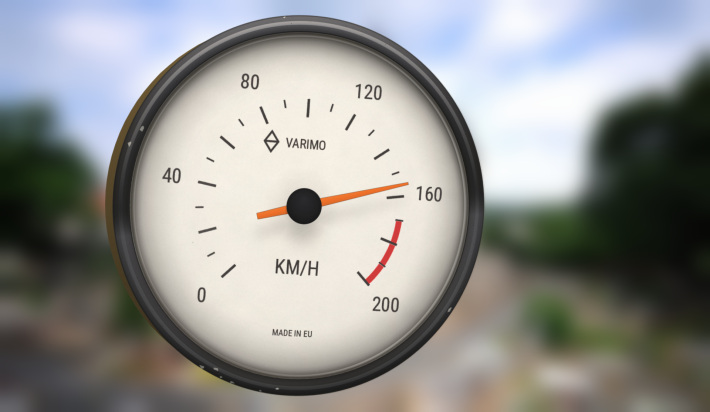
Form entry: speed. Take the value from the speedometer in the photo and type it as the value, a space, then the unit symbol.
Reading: 155 km/h
